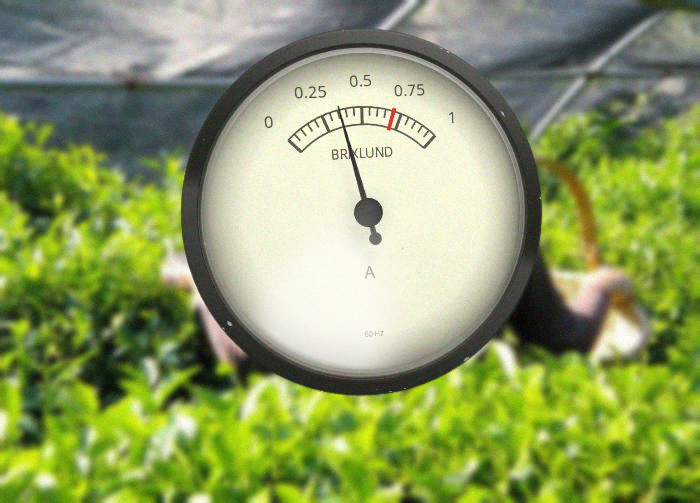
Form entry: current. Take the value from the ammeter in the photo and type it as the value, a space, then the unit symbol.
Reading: 0.35 A
